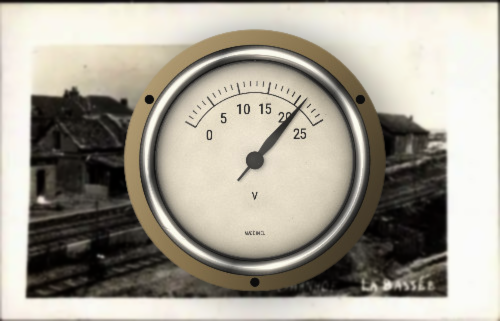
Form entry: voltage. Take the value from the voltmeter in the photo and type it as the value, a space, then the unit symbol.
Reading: 21 V
